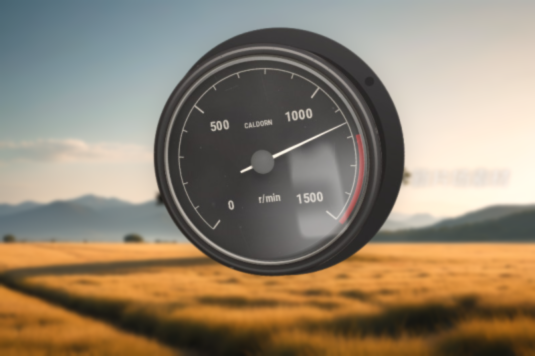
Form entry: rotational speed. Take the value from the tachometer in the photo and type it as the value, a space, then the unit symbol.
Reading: 1150 rpm
